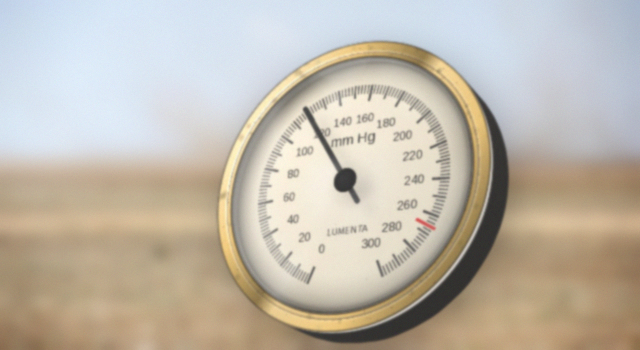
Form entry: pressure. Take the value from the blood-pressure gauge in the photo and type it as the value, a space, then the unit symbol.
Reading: 120 mmHg
